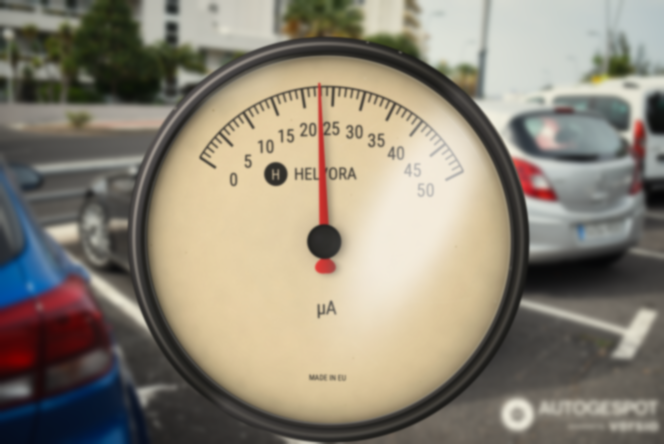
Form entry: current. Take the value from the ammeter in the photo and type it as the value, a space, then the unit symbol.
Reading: 23 µA
